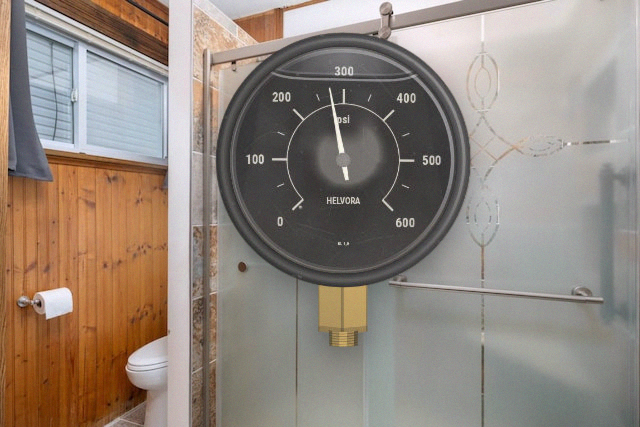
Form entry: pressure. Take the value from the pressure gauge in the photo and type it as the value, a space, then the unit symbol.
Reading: 275 psi
